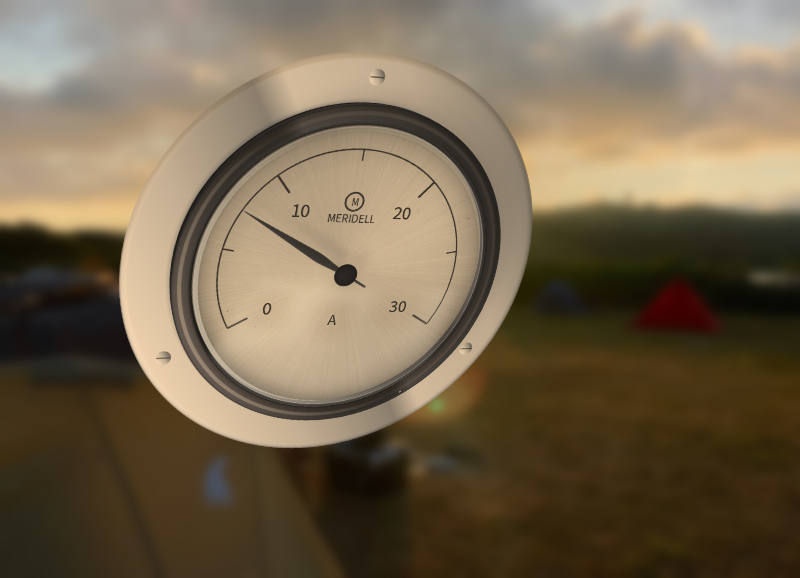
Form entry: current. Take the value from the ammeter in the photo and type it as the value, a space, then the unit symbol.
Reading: 7.5 A
